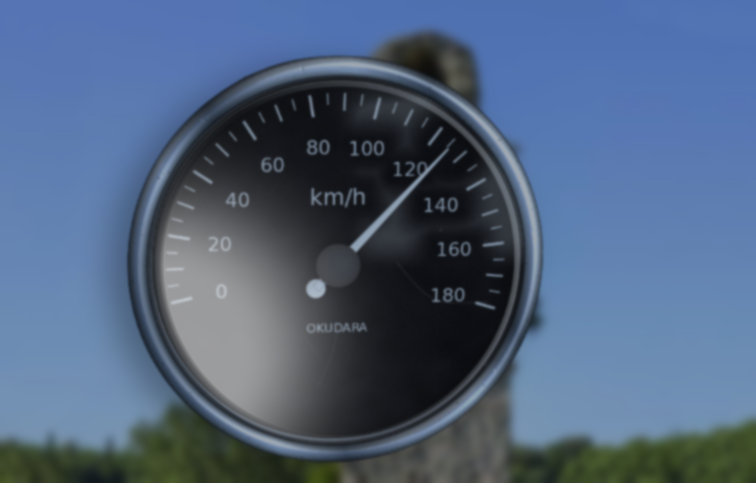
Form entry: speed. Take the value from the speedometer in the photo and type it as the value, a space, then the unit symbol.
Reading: 125 km/h
